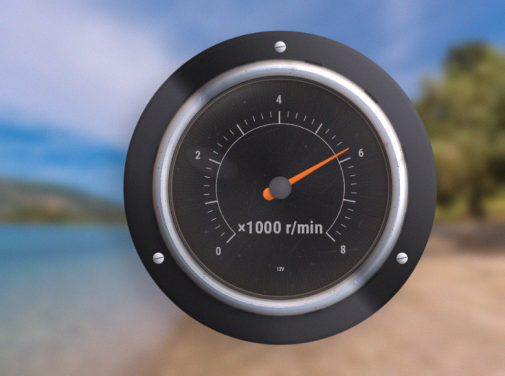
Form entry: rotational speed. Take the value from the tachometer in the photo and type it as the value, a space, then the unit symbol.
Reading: 5800 rpm
